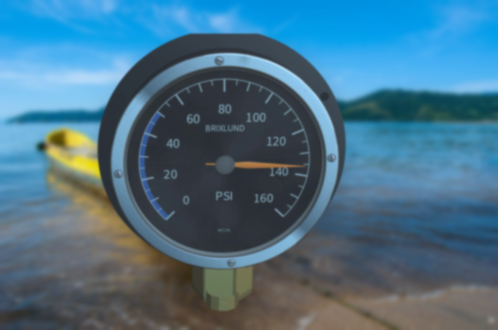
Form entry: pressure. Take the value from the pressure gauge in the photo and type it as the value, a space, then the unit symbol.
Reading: 135 psi
